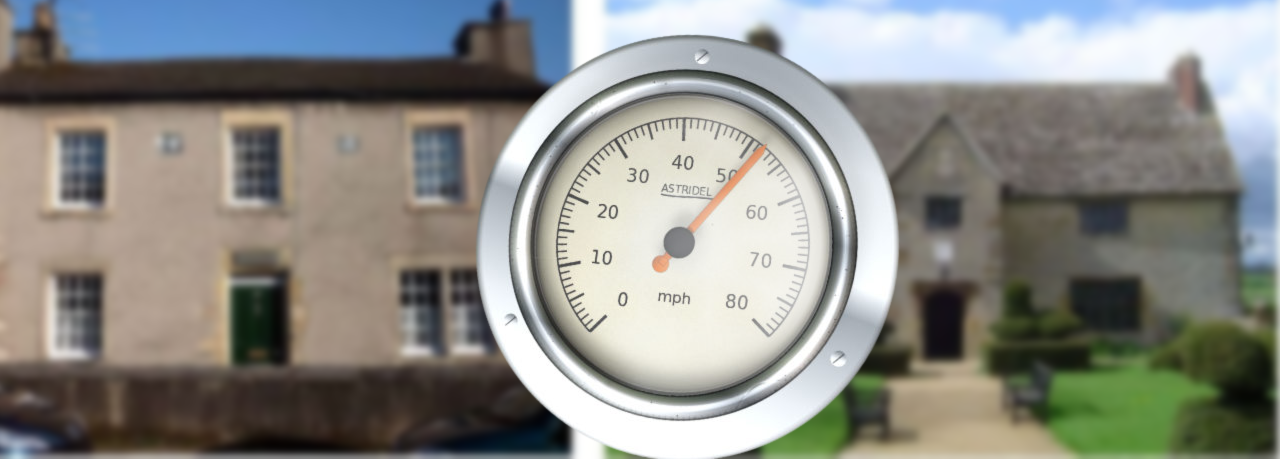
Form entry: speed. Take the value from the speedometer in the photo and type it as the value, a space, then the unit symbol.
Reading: 52 mph
